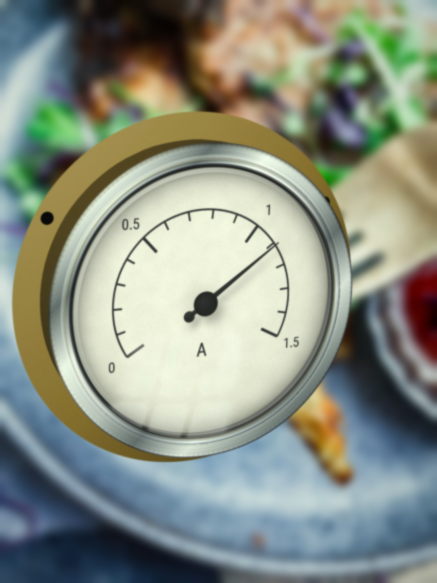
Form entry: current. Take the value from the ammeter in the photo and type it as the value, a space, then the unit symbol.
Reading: 1.1 A
